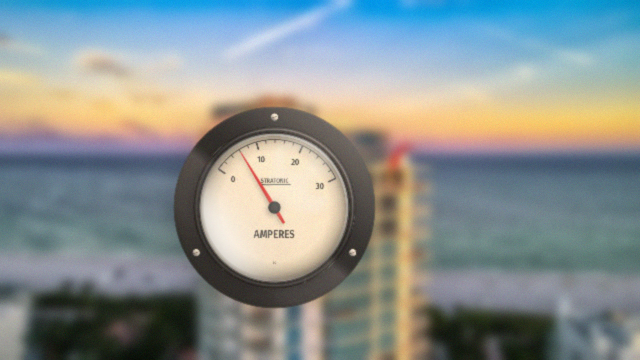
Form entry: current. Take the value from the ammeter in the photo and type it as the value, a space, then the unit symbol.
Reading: 6 A
